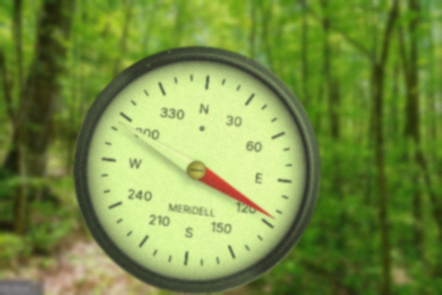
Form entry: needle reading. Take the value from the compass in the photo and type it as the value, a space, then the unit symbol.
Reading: 115 °
